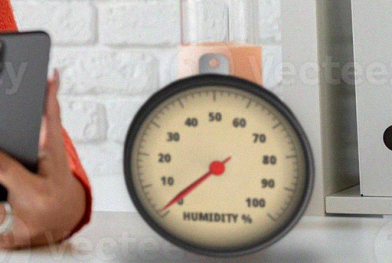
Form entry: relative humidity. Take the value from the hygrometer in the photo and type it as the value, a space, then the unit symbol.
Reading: 2 %
